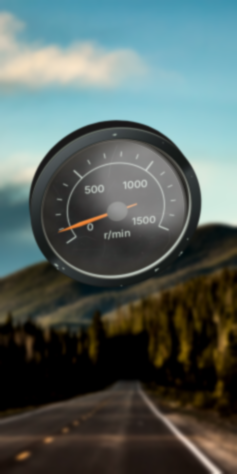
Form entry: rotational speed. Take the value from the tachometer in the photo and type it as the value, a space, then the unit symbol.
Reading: 100 rpm
